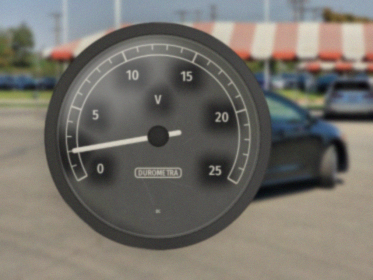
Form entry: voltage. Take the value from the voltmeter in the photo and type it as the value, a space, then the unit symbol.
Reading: 2 V
